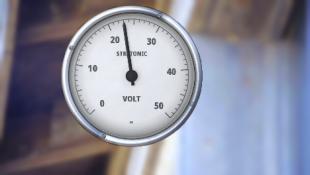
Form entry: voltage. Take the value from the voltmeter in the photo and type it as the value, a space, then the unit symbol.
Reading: 23 V
